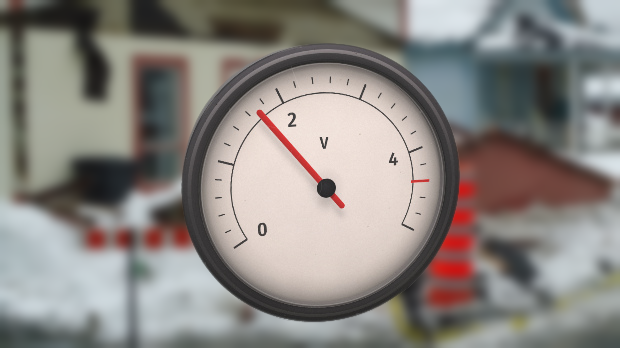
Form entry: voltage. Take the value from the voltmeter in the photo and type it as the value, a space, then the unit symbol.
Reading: 1.7 V
